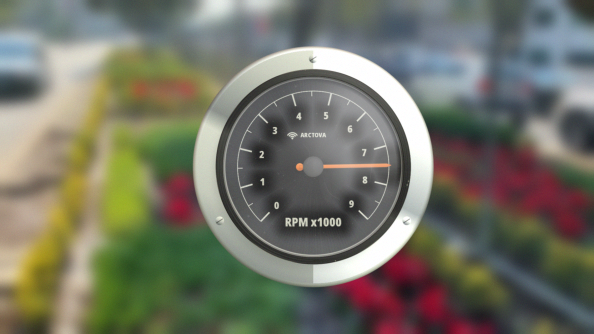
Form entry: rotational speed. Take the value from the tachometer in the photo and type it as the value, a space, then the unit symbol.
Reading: 7500 rpm
